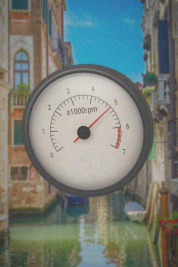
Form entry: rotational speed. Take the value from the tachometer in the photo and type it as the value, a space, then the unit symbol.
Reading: 5000 rpm
